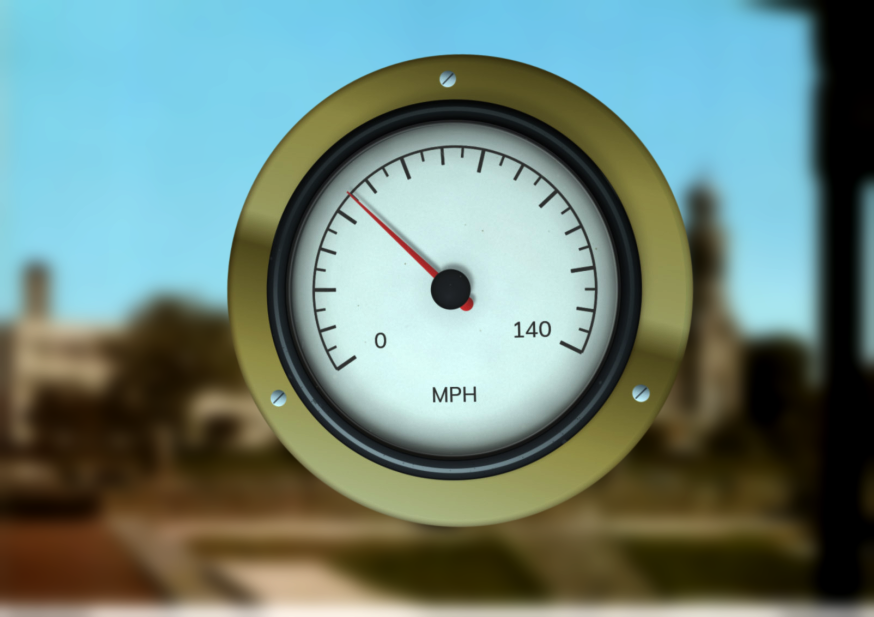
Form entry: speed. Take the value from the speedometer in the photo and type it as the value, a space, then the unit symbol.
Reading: 45 mph
